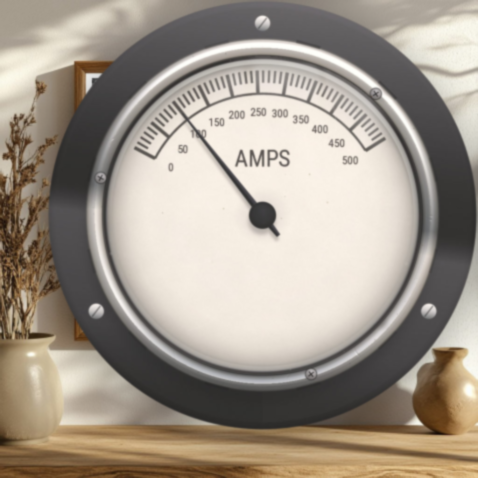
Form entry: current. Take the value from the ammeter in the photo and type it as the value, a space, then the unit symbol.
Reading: 100 A
